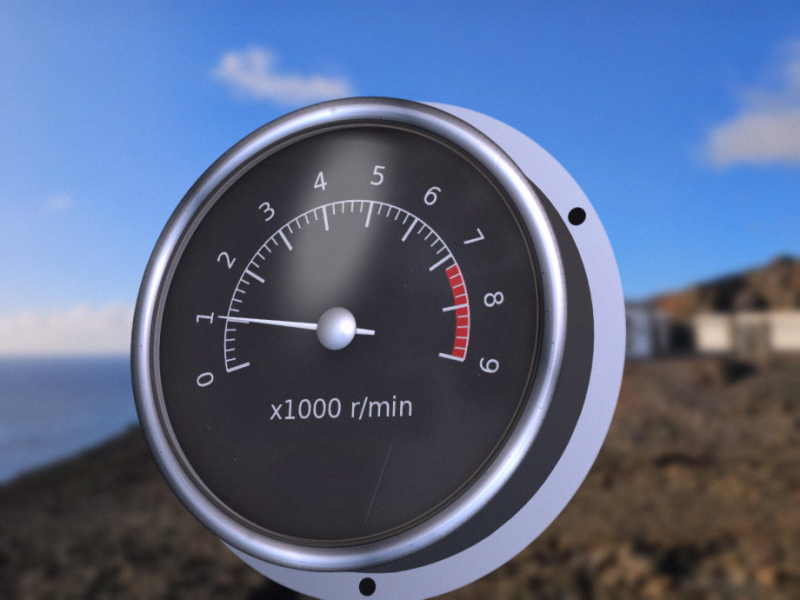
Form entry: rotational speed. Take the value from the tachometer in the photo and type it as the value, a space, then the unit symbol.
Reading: 1000 rpm
